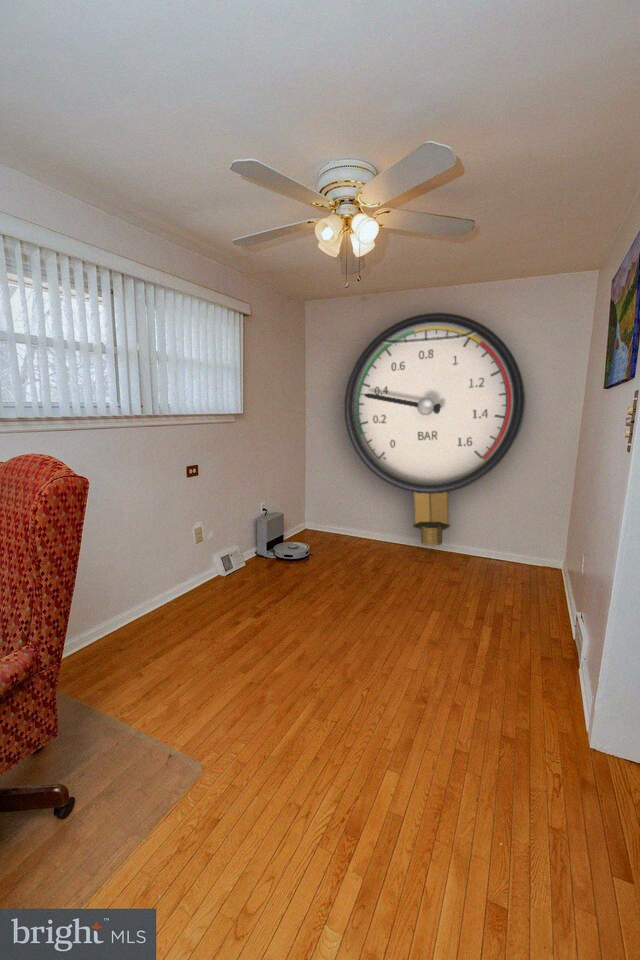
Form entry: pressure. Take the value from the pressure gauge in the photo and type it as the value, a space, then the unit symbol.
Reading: 0.35 bar
